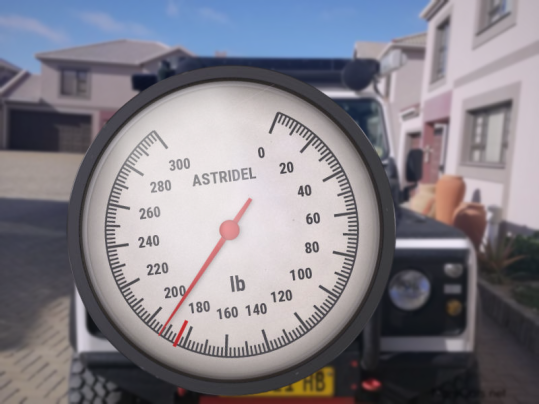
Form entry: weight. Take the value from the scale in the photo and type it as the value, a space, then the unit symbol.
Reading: 192 lb
